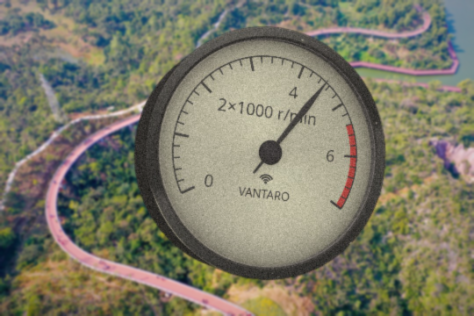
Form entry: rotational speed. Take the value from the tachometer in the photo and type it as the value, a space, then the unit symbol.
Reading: 4500 rpm
